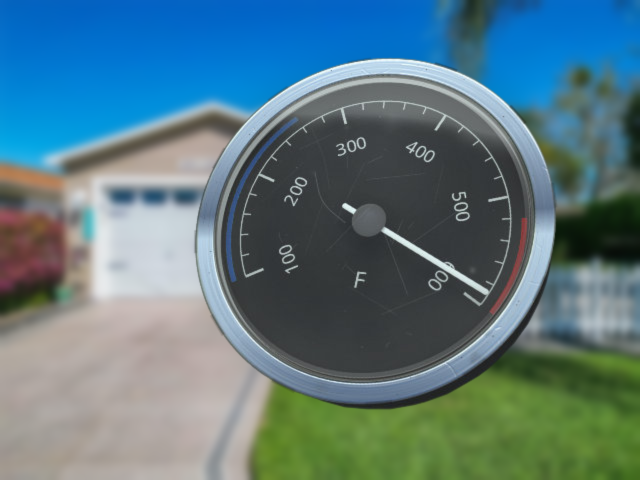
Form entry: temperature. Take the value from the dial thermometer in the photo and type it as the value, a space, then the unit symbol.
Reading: 590 °F
